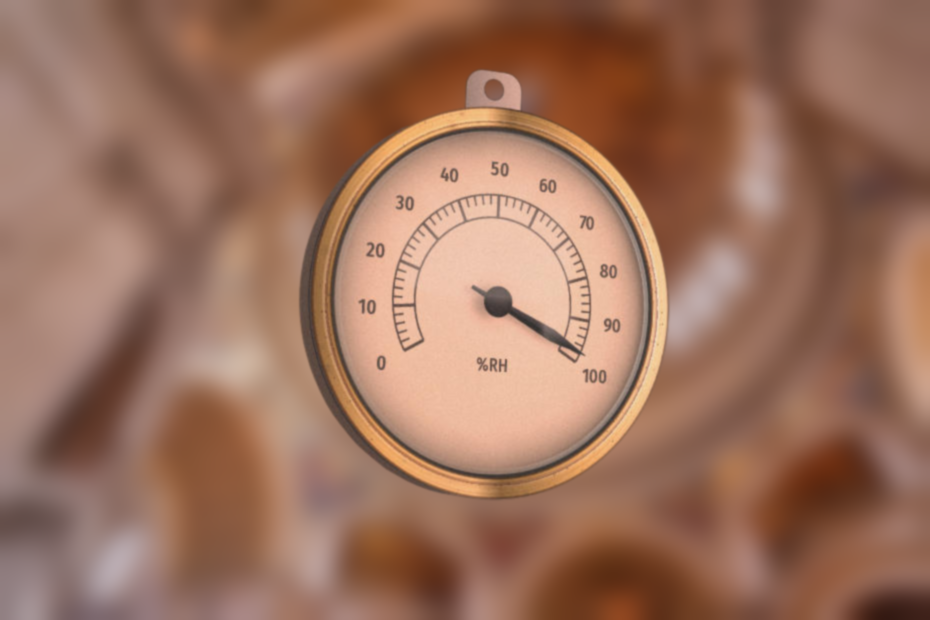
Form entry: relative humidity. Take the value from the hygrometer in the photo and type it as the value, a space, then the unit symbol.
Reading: 98 %
